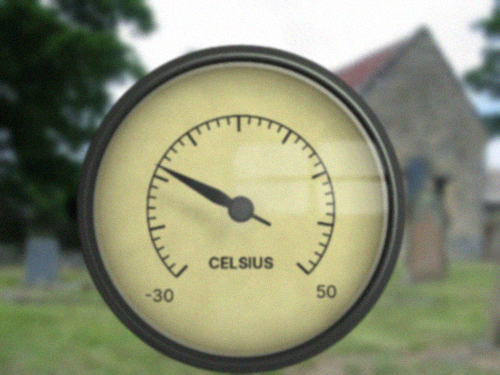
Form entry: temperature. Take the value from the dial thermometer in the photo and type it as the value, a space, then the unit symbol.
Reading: -8 °C
